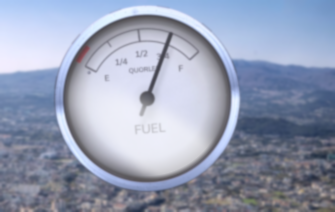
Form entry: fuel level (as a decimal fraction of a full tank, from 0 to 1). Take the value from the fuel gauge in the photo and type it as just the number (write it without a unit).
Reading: 0.75
